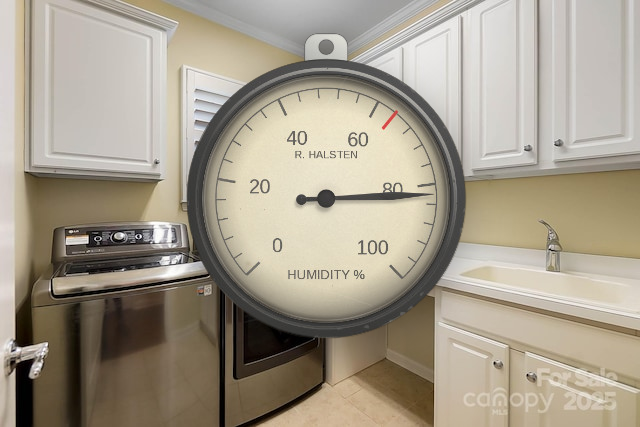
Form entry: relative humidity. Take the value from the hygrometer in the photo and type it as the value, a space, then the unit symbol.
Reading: 82 %
